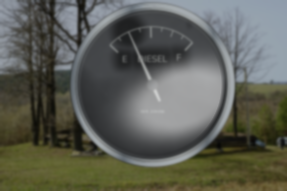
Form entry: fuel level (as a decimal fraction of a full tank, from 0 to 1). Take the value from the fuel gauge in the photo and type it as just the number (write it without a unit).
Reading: 0.25
